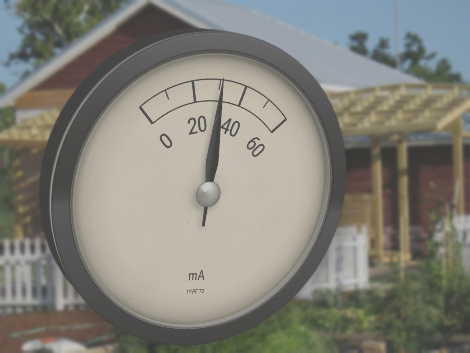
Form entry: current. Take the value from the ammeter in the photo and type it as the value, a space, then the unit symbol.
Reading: 30 mA
